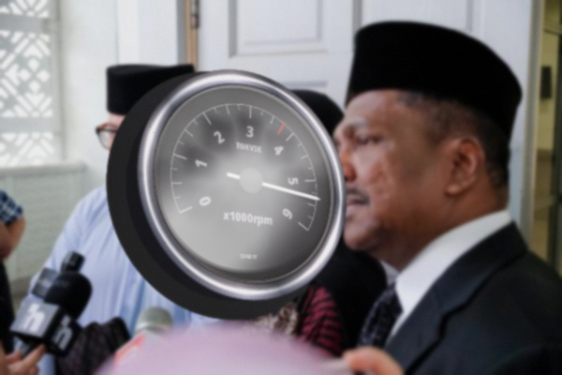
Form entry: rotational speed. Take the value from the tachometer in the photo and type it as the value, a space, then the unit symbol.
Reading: 5375 rpm
